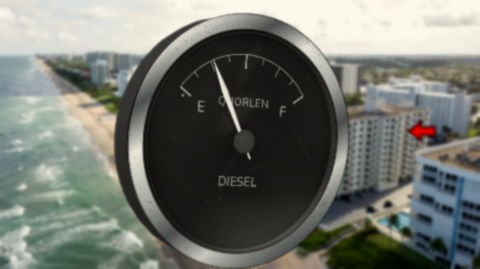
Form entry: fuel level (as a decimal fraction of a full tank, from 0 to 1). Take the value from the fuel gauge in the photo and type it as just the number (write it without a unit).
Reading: 0.25
